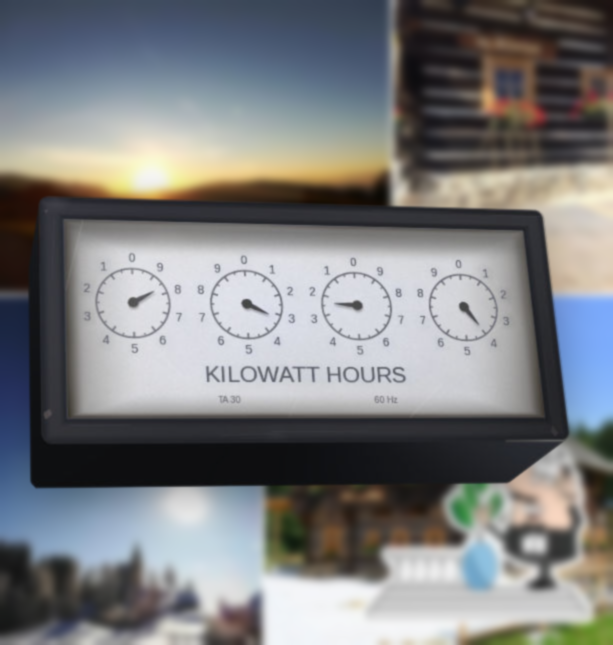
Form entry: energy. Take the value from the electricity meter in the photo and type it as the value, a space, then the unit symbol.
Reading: 8324 kWh
